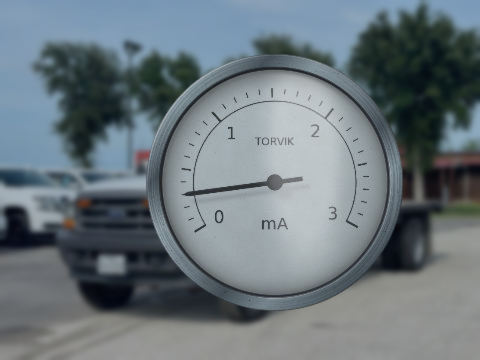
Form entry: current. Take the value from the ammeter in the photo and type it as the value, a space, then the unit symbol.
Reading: 0.3 mA
